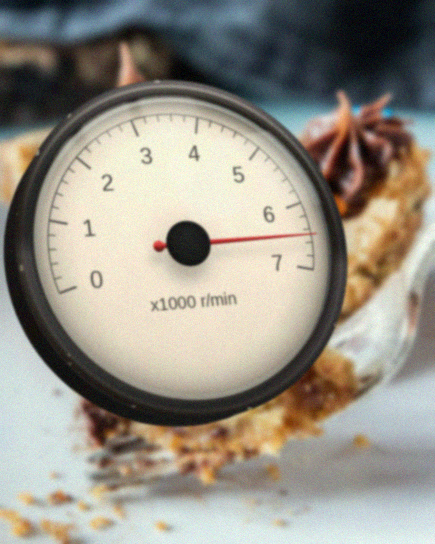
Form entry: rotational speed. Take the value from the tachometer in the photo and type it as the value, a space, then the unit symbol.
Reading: 6500 rpm
